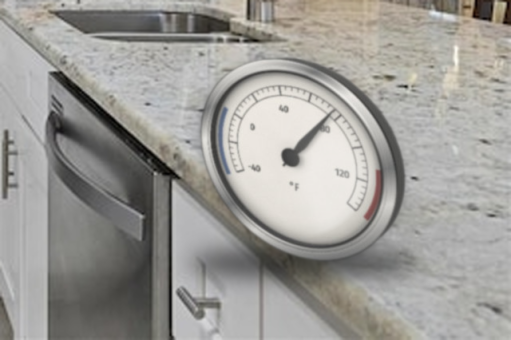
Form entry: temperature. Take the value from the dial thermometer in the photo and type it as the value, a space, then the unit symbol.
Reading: 76 °F
